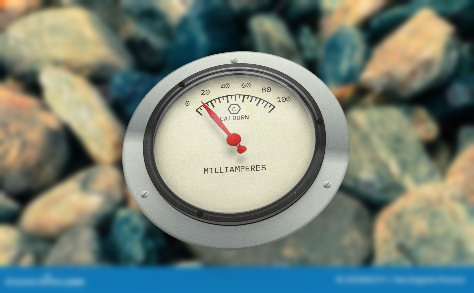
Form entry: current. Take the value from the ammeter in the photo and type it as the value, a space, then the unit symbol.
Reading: 10 mA
